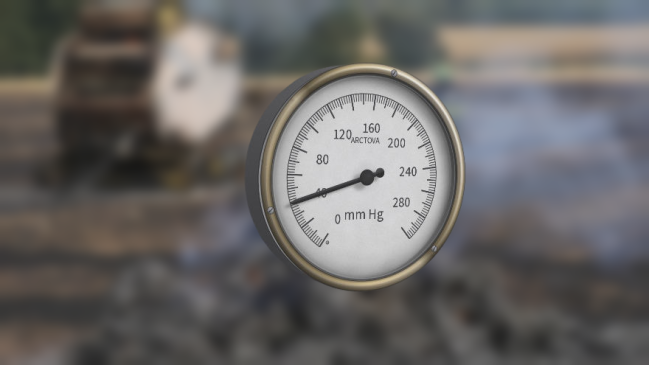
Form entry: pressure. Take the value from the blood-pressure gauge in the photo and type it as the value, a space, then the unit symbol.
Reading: 40 mmHg
